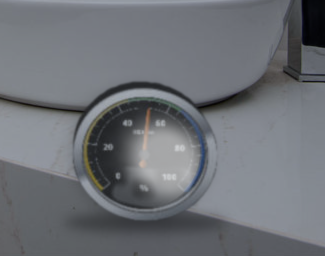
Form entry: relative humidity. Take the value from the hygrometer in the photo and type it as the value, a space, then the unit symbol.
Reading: 52 %
